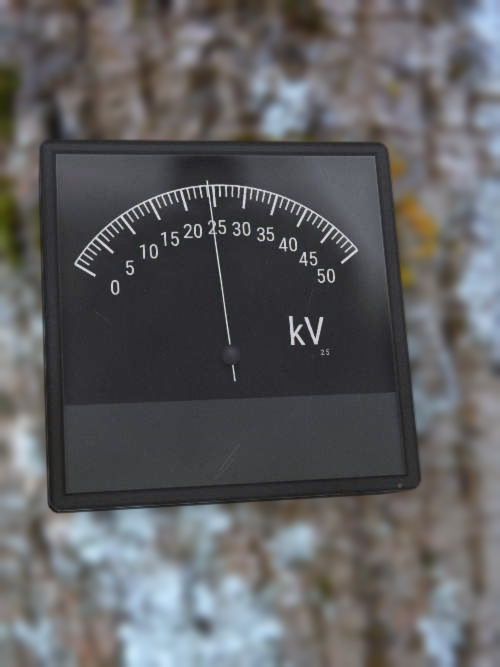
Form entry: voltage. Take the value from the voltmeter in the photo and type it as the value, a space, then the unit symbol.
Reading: 24 kV
